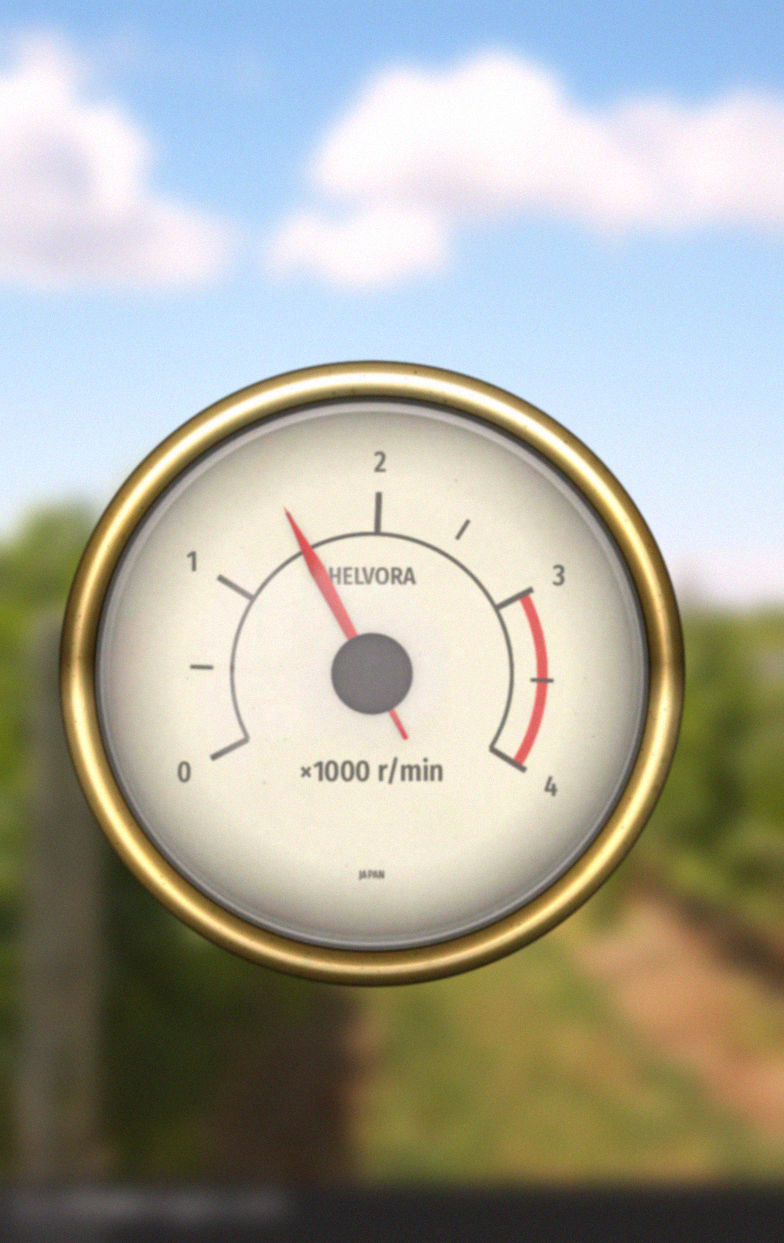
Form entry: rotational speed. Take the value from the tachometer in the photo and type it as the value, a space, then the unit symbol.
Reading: 1500 rpm
